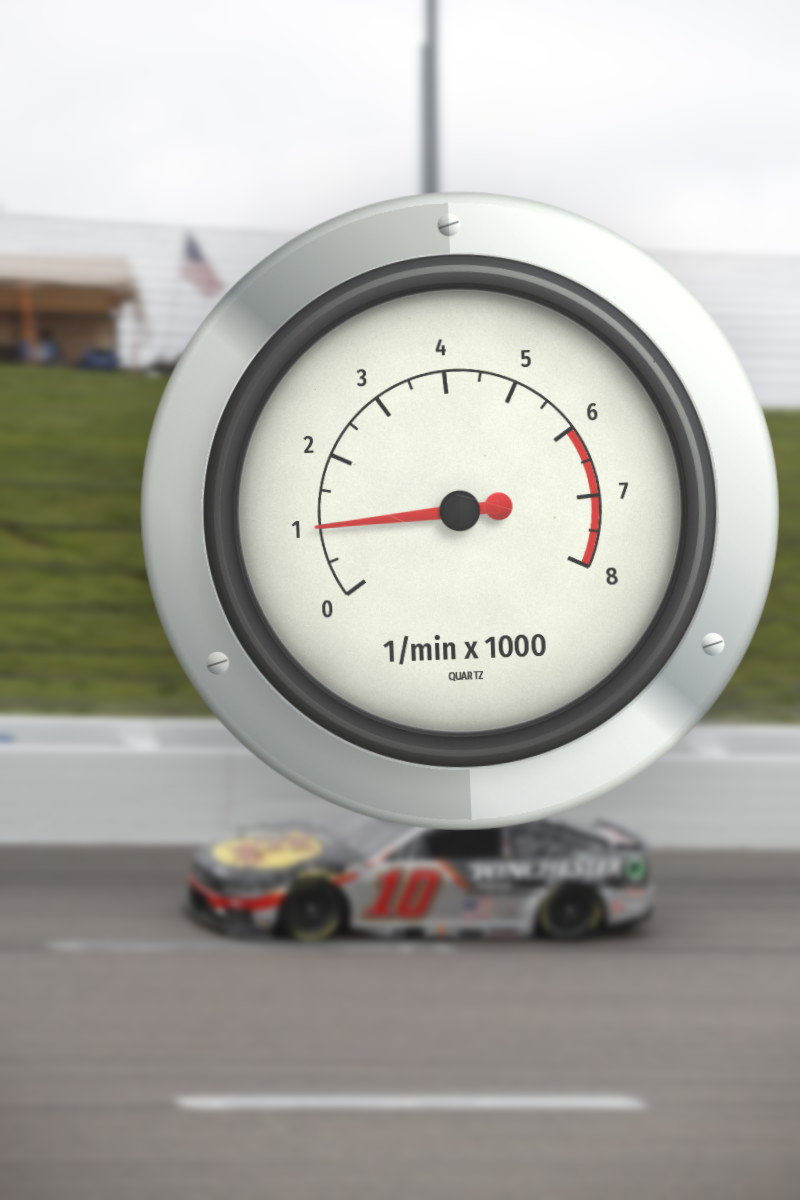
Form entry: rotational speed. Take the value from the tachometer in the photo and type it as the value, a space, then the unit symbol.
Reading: 1000 rpm
